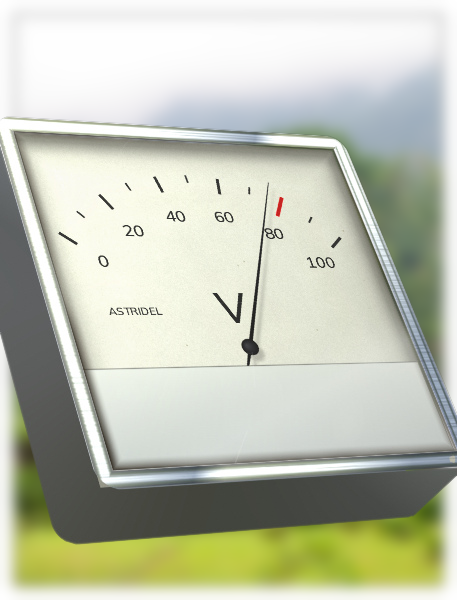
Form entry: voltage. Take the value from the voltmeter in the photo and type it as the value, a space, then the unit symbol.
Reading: 75 V
